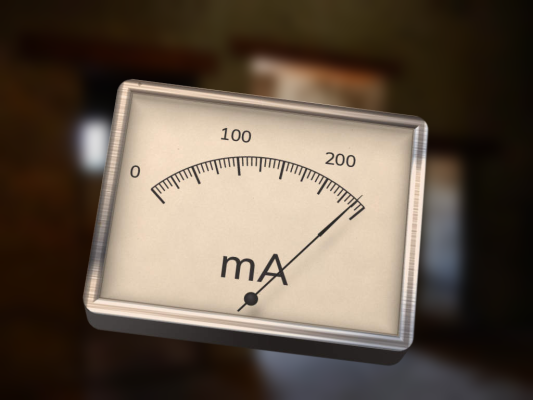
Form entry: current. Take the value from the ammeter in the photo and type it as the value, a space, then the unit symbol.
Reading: 240 mA
